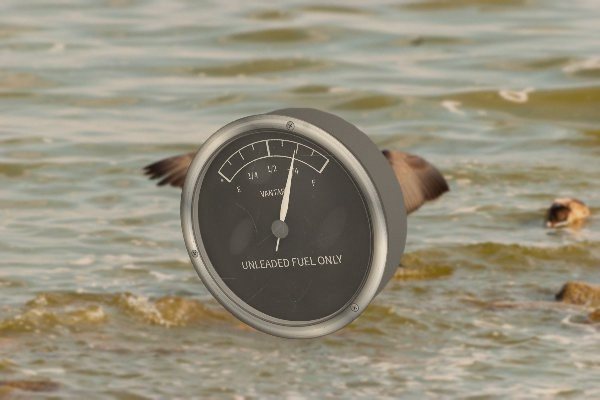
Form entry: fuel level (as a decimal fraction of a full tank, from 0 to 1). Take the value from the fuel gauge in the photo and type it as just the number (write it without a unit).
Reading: 0.75
